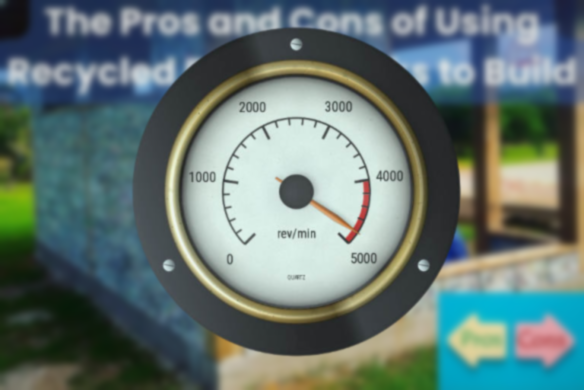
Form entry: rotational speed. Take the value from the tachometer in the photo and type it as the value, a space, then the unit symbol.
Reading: 4800 rpm
